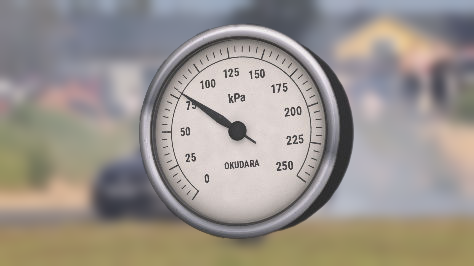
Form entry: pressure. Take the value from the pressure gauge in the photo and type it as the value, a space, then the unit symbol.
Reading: 80 kPa
